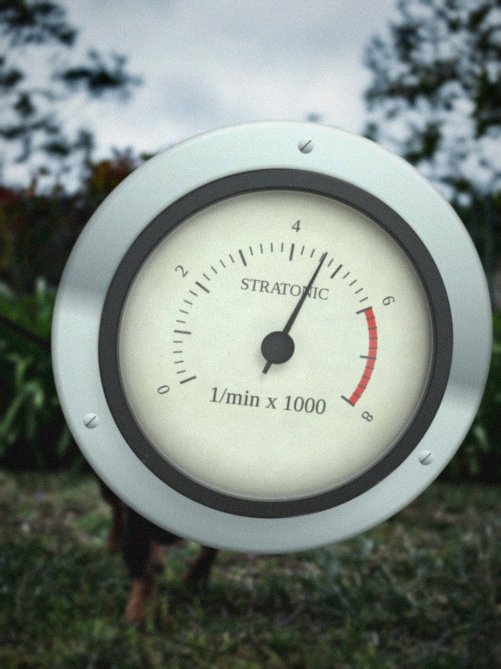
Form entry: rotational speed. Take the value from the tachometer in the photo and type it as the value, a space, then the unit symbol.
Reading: 4600 rpm
